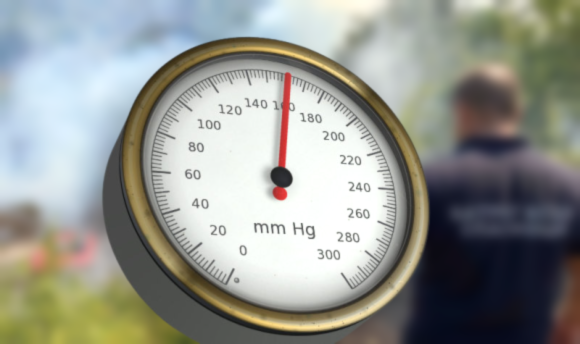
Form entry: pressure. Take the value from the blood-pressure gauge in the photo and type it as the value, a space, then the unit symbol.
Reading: 160 mmHg
